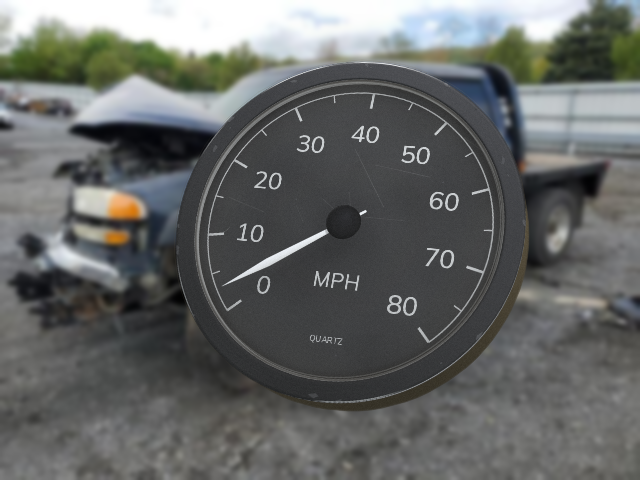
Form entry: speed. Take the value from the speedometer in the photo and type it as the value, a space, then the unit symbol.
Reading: 2.5 mph
